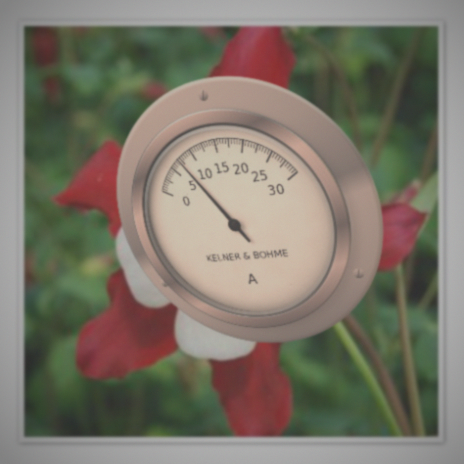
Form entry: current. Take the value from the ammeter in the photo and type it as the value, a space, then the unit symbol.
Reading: 7.5 A
